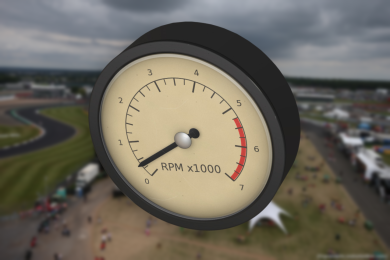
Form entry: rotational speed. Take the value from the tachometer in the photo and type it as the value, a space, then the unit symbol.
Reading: 375 rpm
